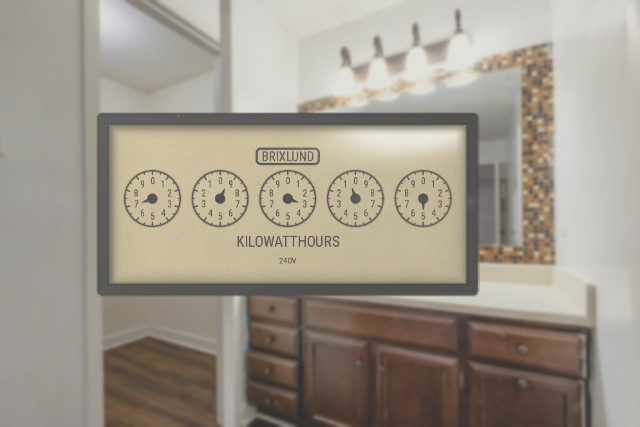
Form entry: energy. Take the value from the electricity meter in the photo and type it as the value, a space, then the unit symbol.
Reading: 69305 kWh
